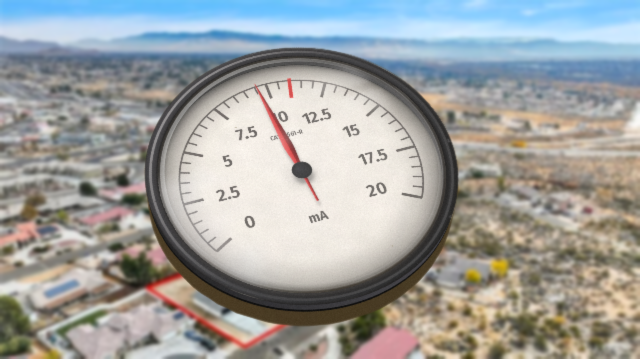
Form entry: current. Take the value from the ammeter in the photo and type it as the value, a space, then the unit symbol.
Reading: 9.5 mA
